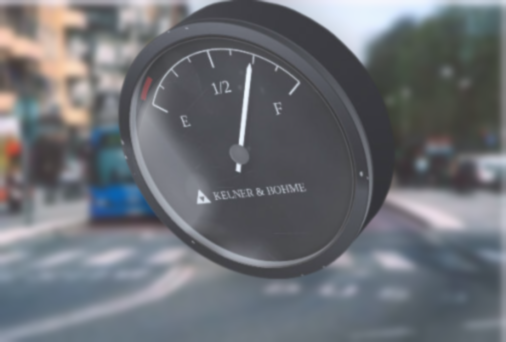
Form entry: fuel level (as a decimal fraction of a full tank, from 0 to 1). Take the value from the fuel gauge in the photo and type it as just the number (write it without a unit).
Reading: 0.75
